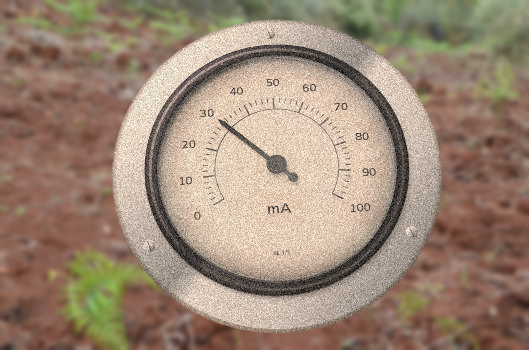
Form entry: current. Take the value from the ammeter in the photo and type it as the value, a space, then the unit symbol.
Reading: 30 mA
